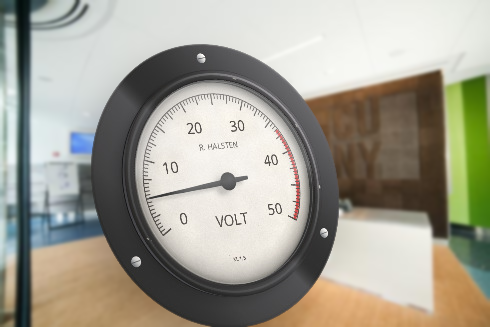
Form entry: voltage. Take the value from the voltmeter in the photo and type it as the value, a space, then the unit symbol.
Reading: 5 V
